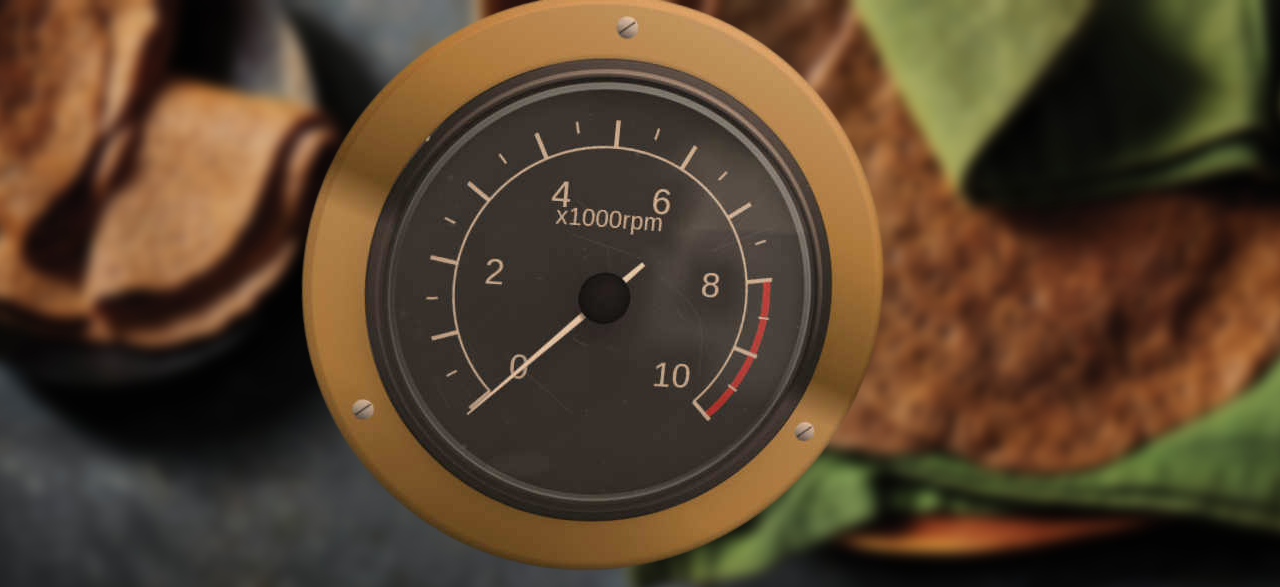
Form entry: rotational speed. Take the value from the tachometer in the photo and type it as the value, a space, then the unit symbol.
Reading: 0 rpm
